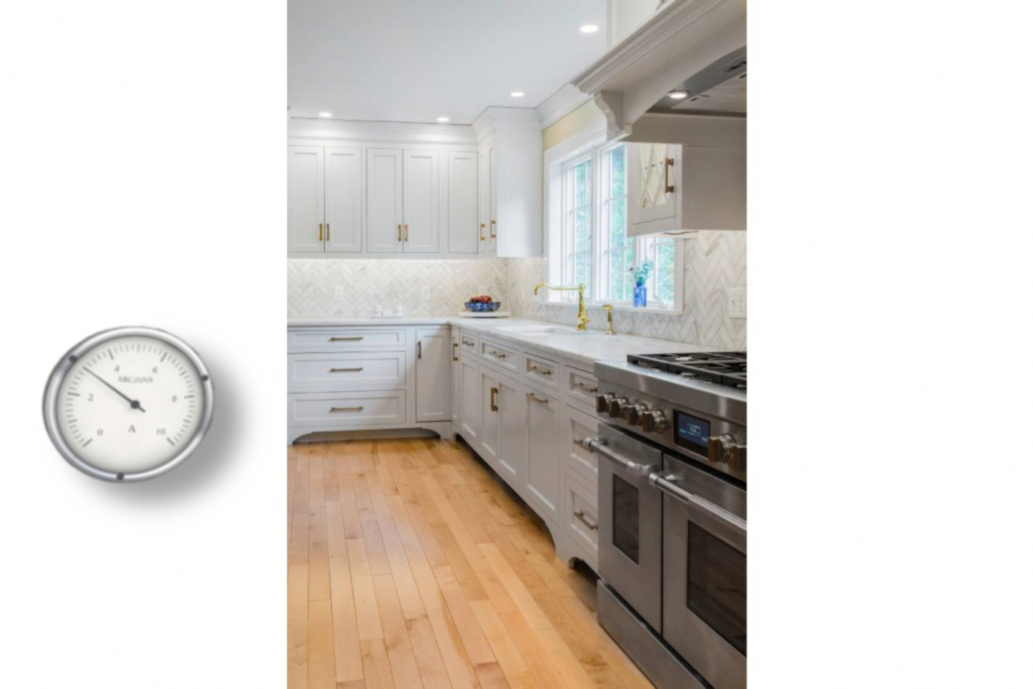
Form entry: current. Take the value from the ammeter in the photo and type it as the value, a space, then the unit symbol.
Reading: 3 A
